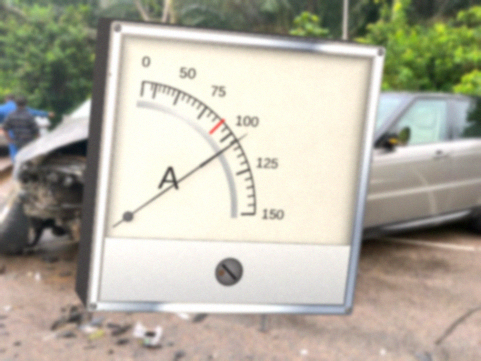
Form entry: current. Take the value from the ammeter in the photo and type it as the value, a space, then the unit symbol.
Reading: 105 A
